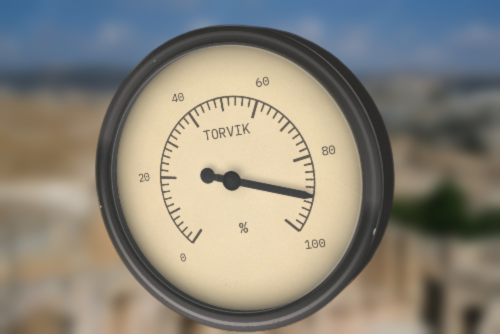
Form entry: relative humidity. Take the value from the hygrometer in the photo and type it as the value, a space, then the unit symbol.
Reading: 90 %
